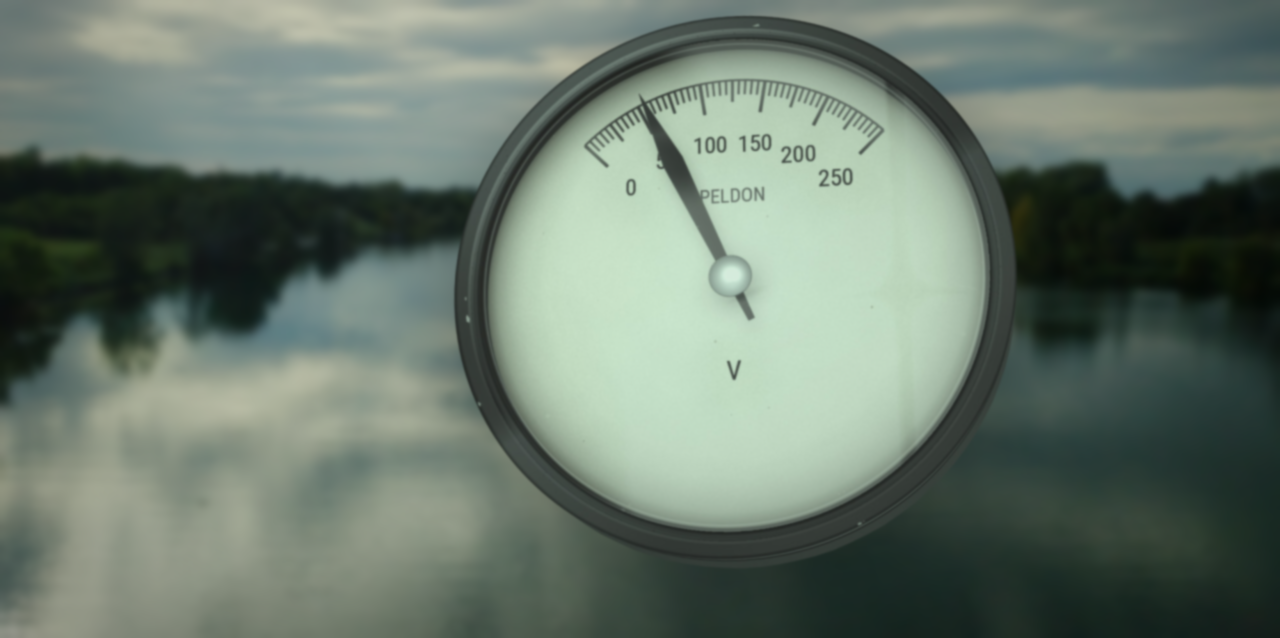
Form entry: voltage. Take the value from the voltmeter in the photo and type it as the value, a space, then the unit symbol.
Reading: 55 V
